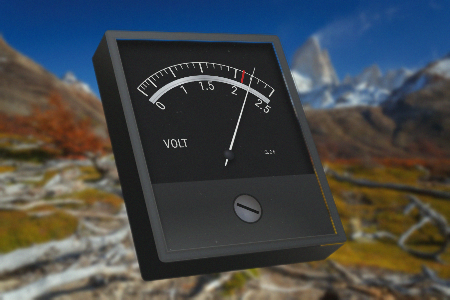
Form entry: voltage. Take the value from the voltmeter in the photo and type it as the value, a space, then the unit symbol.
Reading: 2.2 V
